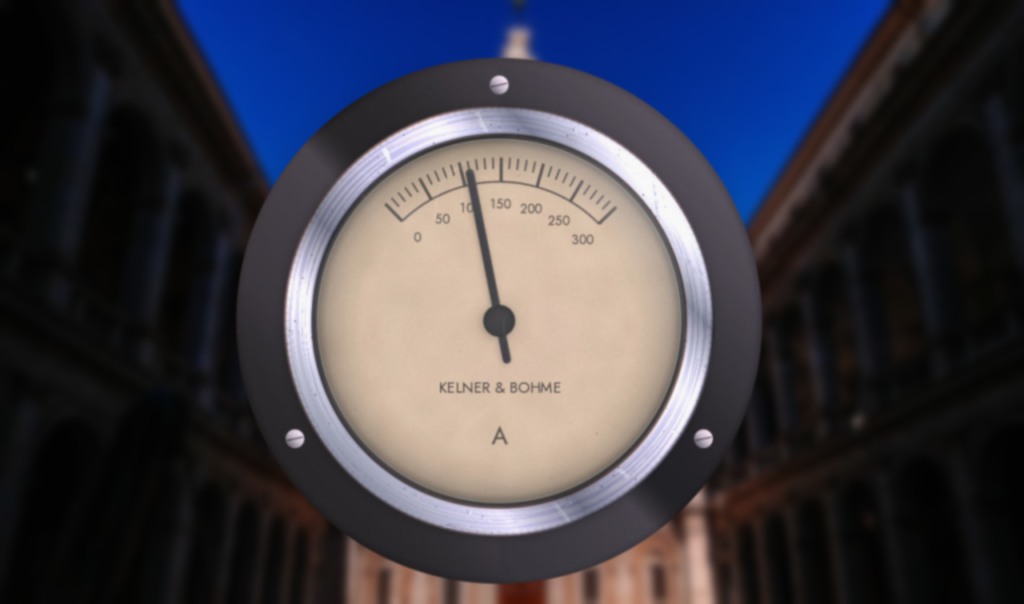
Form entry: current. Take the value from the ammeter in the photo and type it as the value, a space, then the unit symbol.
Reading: 110 A
